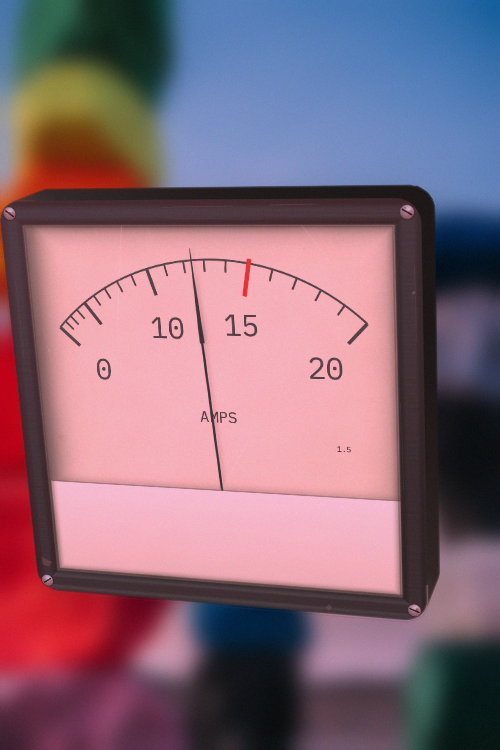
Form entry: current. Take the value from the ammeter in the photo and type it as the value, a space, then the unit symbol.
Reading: 12.5 A
